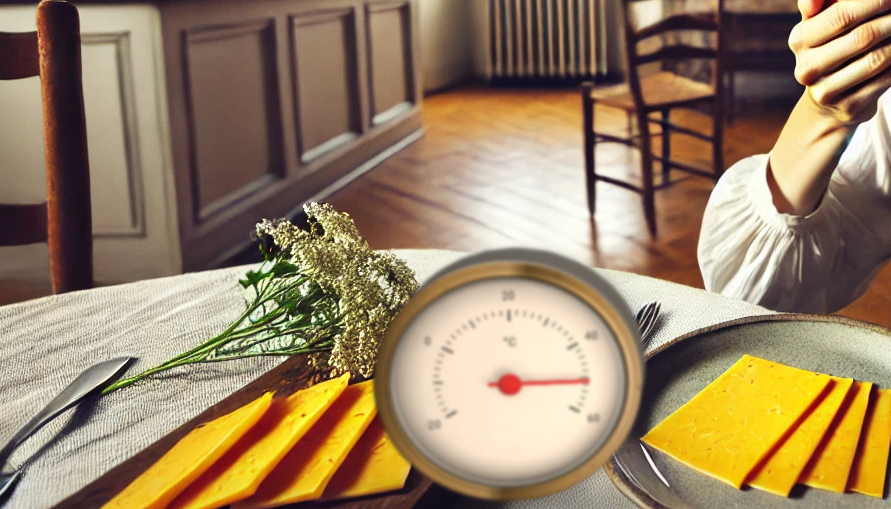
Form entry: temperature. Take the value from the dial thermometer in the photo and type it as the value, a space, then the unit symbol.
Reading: 50 °C
